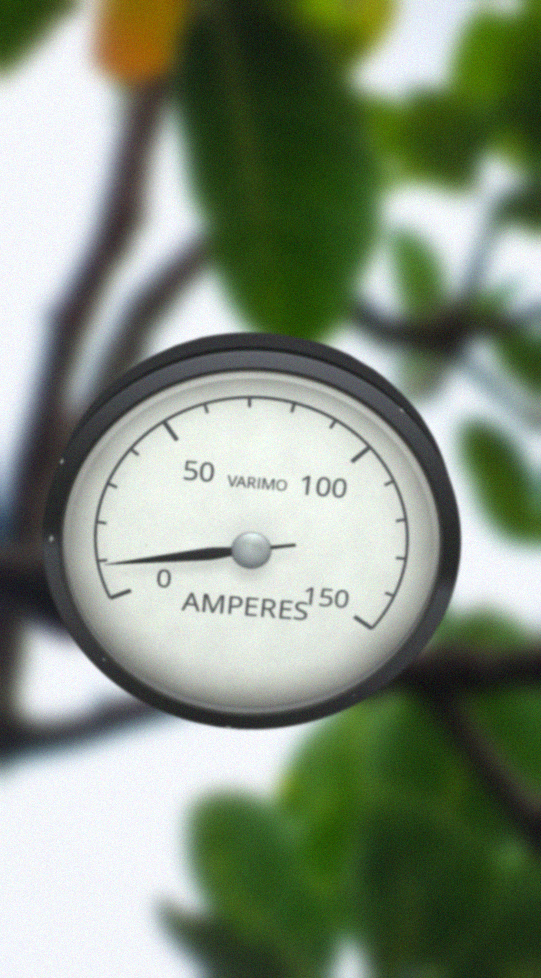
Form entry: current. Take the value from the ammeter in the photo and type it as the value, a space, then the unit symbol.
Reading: 10 A
